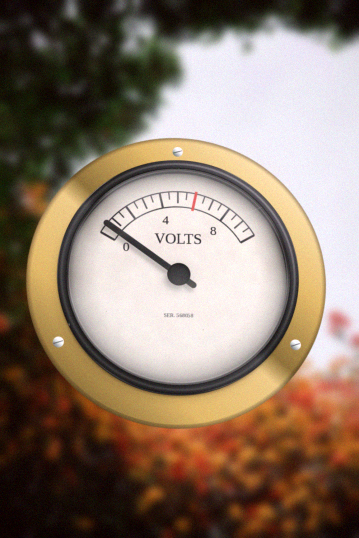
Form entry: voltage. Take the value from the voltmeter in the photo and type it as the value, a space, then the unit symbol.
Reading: 0.5 V
